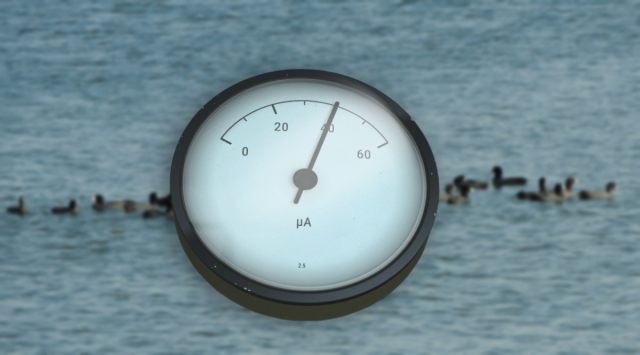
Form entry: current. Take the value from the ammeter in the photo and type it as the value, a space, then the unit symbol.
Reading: 40 µA
